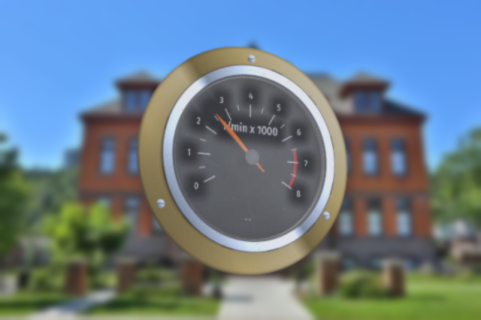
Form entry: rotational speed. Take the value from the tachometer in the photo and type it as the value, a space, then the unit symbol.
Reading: 2500 rpm
